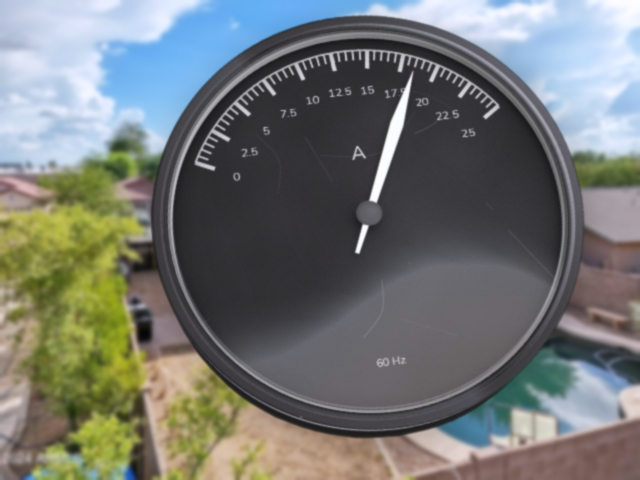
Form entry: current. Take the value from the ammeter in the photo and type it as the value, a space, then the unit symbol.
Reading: 18.5 A
